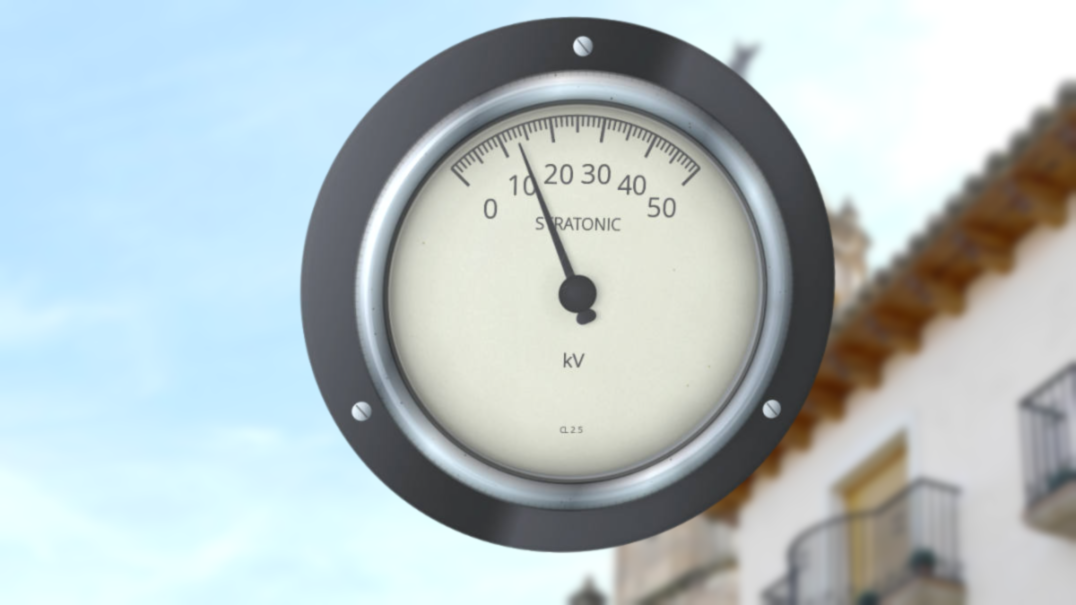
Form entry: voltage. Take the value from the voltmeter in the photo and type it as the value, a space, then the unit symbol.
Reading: 13 kV
